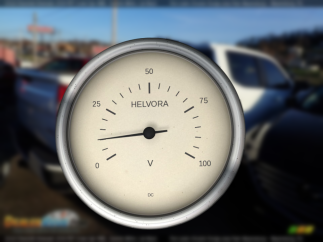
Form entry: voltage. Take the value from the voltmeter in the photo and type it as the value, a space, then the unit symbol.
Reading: 10 V
